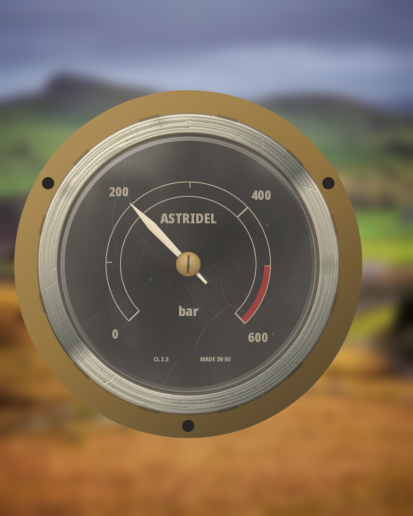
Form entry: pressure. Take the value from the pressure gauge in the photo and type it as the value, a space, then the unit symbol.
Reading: 200 bar
